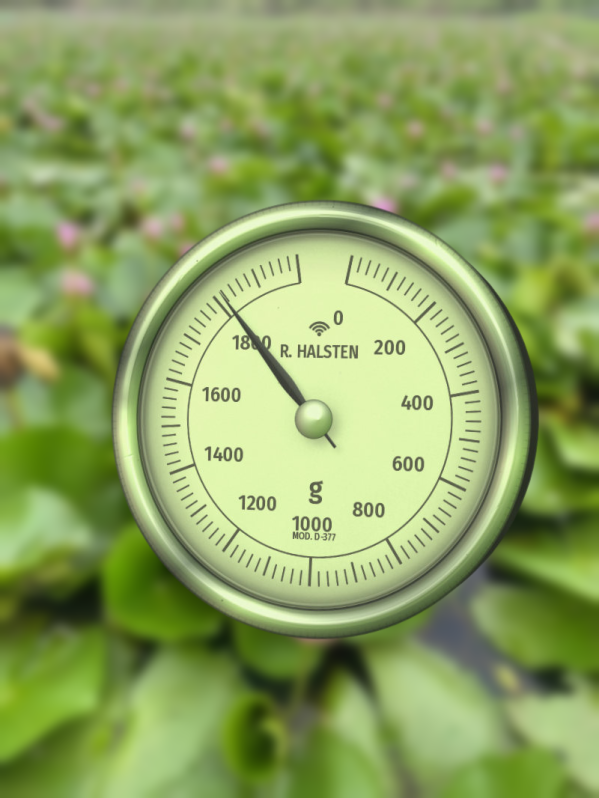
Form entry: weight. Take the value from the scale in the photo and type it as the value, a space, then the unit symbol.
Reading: 1820 g
